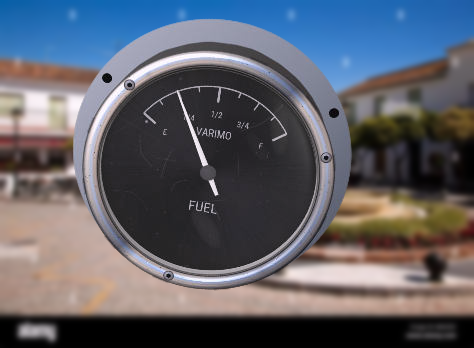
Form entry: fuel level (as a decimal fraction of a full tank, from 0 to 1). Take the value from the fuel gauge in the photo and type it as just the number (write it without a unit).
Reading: 0.25
